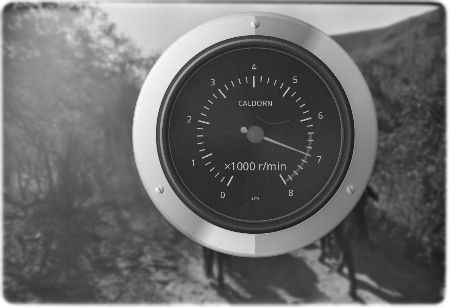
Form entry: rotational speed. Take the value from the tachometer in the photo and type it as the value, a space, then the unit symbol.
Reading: 7000 rpm
